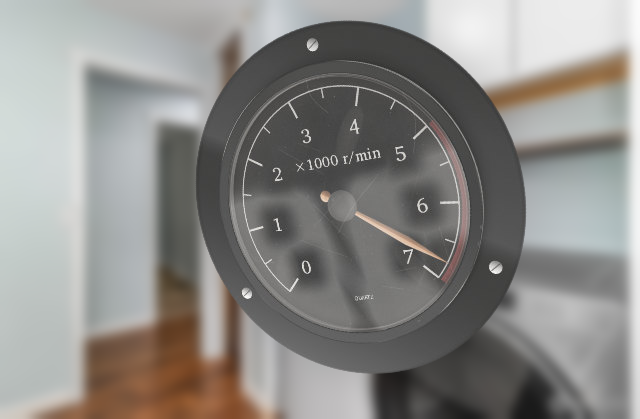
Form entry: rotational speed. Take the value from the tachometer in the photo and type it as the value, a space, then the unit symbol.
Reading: 6750 rpm
